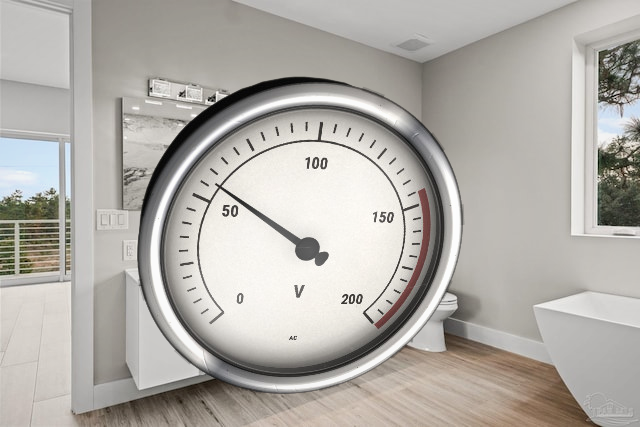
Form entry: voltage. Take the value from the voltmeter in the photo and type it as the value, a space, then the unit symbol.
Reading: 57.5 V
